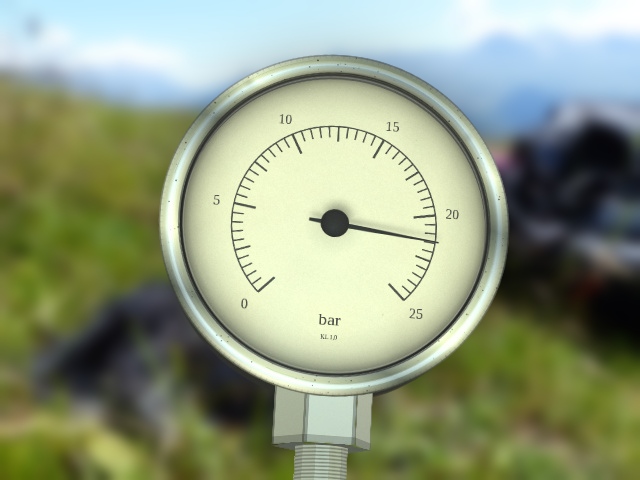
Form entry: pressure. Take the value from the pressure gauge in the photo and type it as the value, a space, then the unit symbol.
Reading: 21.5 bar
